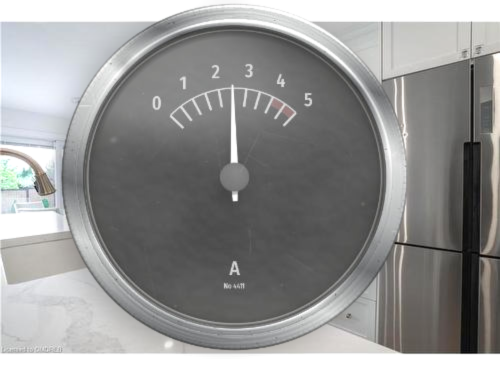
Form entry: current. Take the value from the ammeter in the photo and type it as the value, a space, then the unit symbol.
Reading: 2.5 A
